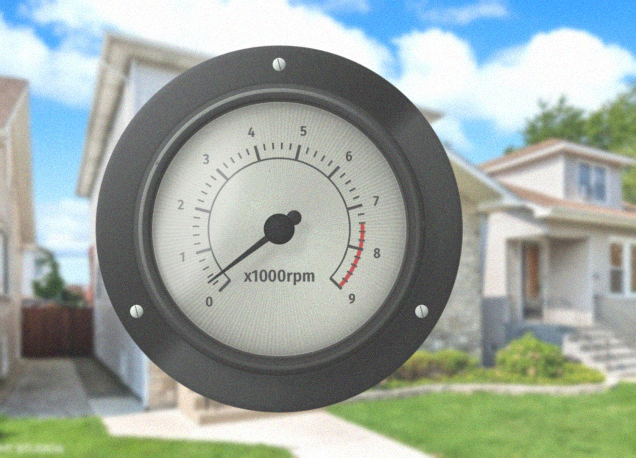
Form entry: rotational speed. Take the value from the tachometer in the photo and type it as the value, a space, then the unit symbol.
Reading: 300 rpm
